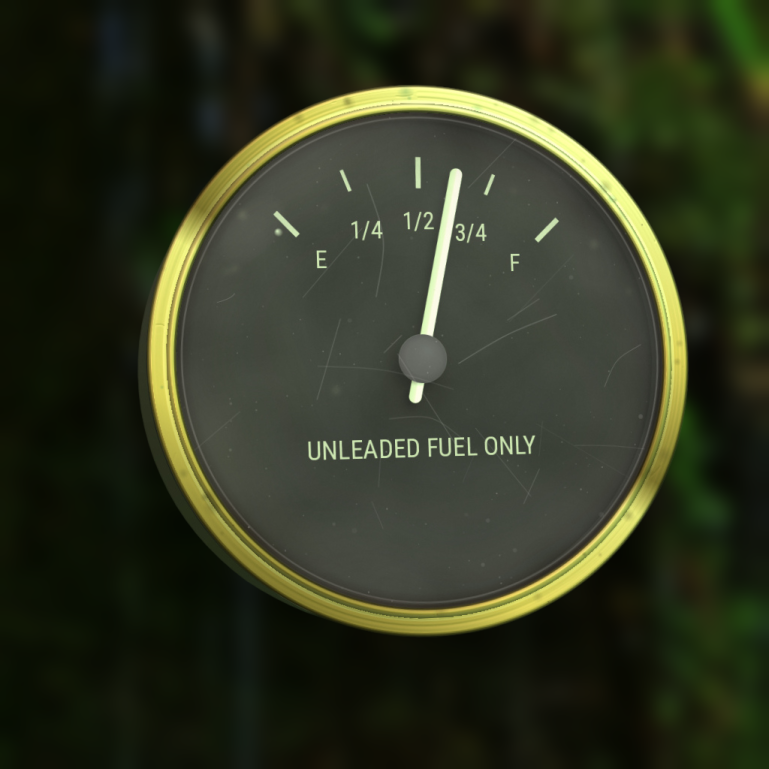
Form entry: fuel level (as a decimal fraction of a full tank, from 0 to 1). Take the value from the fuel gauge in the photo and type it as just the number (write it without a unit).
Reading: 0.625
